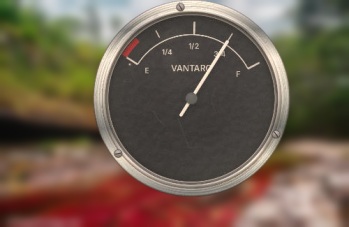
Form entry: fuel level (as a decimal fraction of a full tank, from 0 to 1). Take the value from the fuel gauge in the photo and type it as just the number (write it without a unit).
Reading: 0.75
